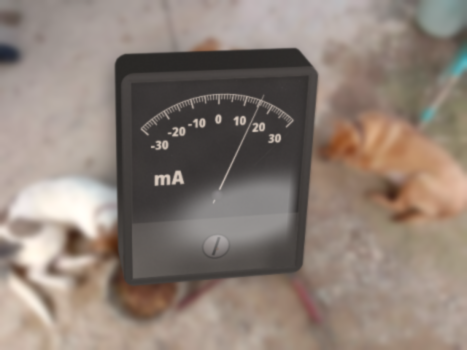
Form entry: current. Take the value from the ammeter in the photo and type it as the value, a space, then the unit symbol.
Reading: 15 mA
